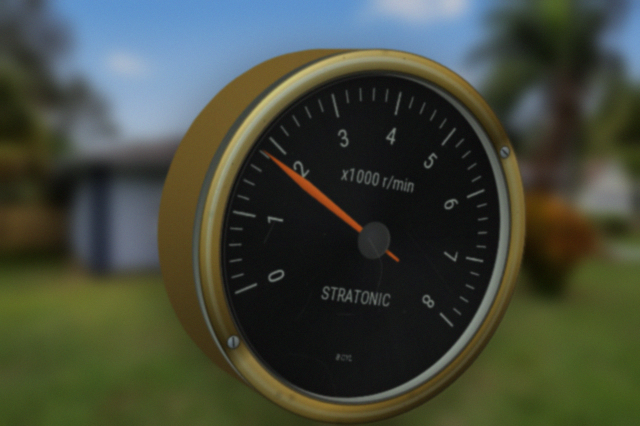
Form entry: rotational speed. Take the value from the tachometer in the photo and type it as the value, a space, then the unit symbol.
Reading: 1800 rpm
